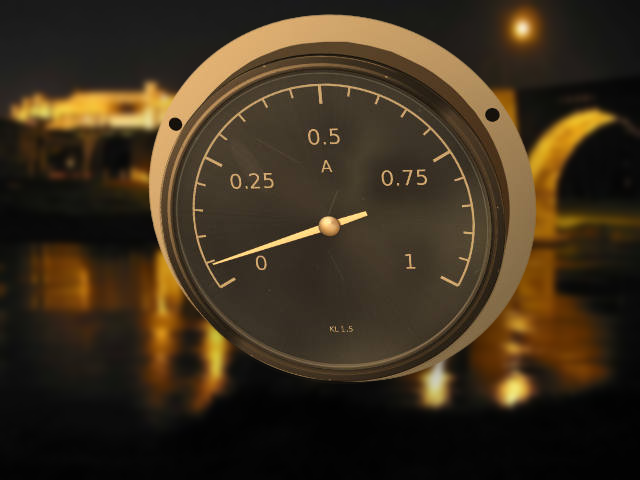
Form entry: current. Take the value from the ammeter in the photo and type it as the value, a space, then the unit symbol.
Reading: 0.05 A
